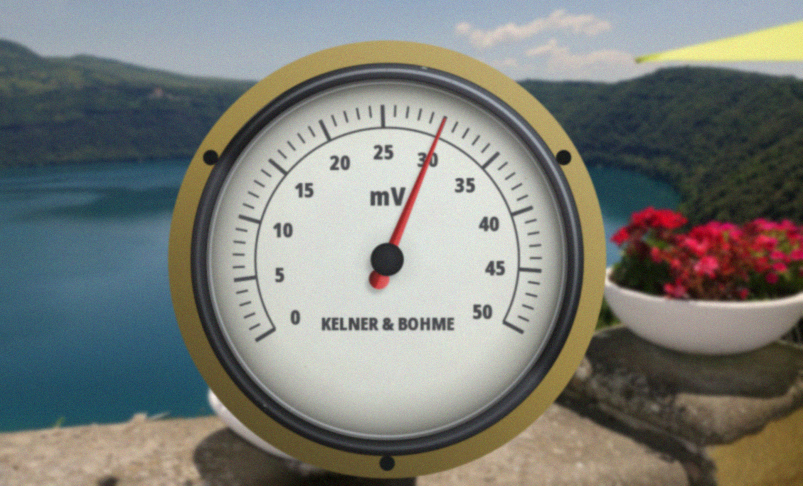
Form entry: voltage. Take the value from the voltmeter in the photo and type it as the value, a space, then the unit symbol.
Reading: 30 mV
